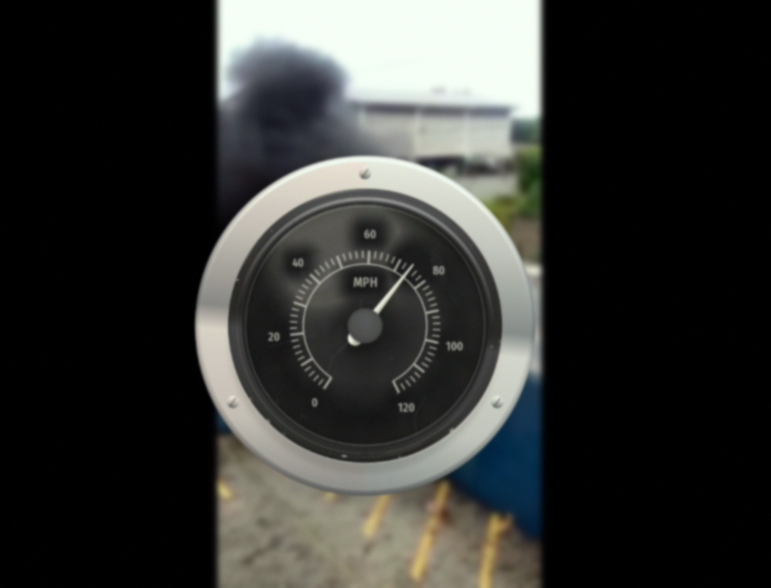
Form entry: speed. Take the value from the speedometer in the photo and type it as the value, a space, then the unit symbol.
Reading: 74 mph
